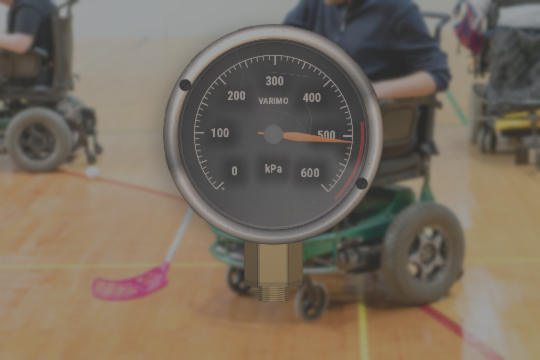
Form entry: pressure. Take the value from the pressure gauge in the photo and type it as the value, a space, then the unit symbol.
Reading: 510 kPa
